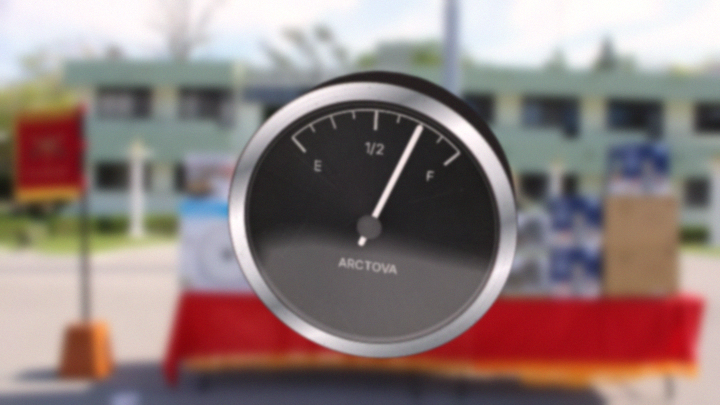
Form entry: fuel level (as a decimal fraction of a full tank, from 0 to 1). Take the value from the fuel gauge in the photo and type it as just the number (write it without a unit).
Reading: 0.75
